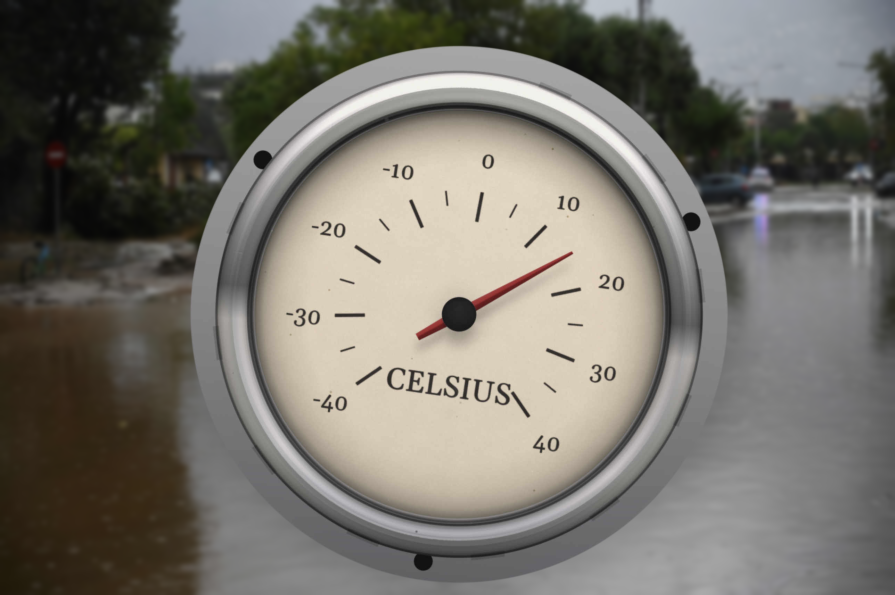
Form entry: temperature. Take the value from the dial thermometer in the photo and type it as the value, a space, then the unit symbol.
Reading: 15 °C
